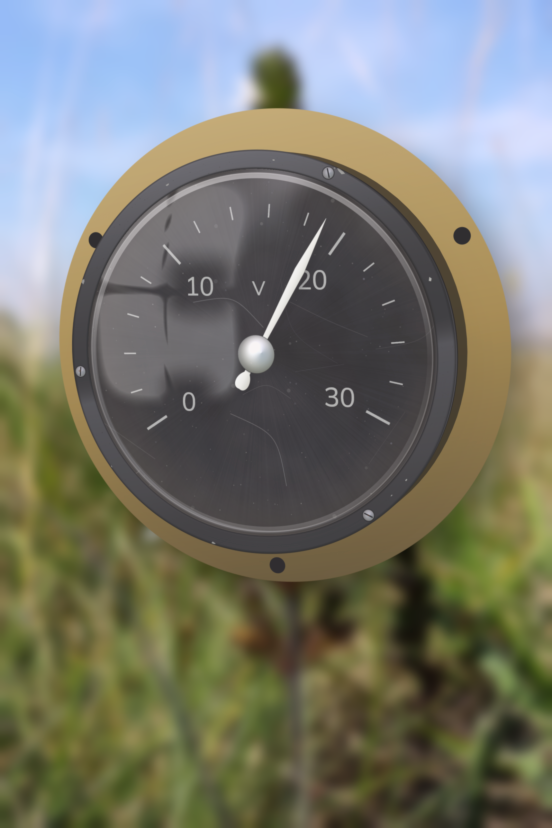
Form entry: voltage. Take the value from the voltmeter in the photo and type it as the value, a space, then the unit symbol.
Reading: 19 V
